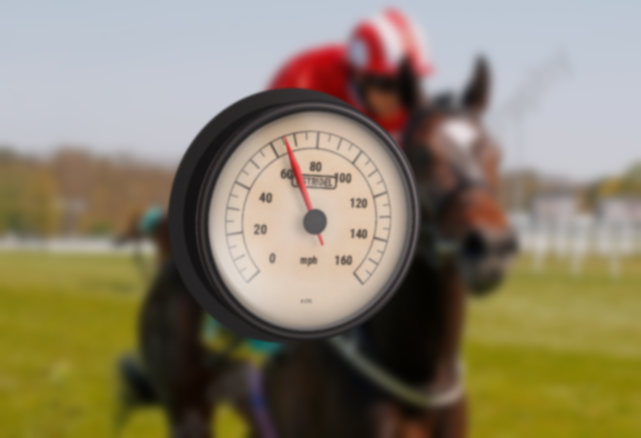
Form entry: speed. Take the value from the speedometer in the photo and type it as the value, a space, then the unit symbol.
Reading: 65 mph
